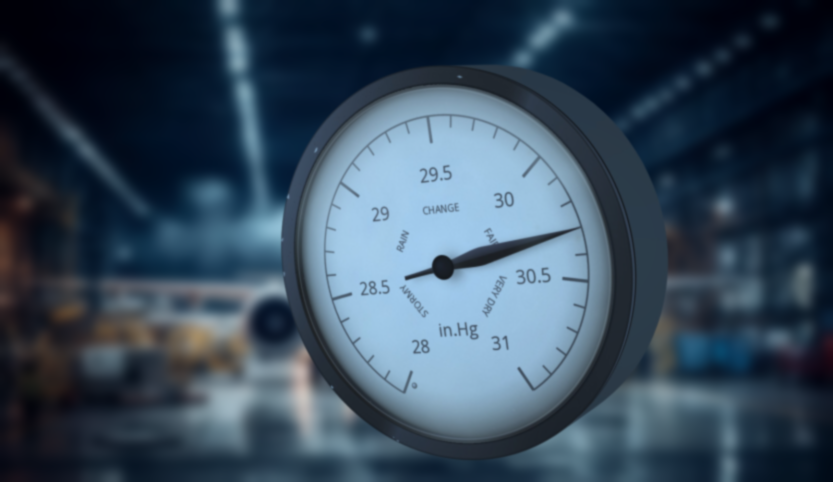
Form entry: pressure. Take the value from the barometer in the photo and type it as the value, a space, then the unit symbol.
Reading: 30.3 inHg
